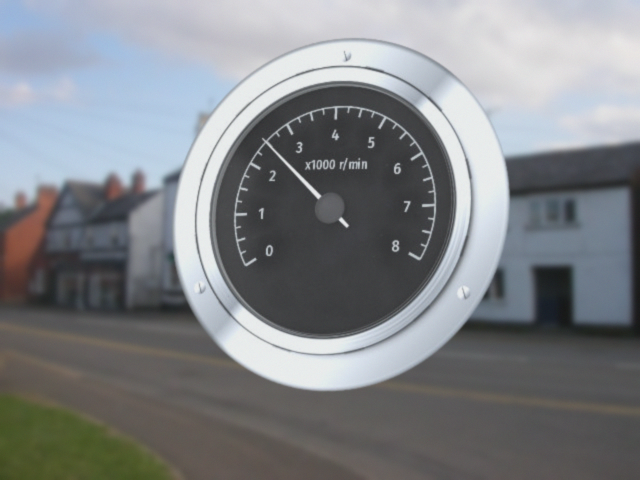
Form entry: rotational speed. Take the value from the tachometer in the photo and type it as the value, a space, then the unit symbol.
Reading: 2500 rpm
